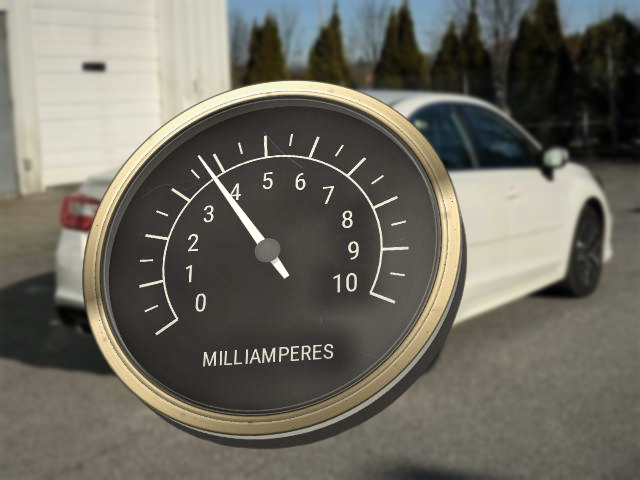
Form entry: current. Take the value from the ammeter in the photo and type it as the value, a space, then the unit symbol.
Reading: 3.75 mA
